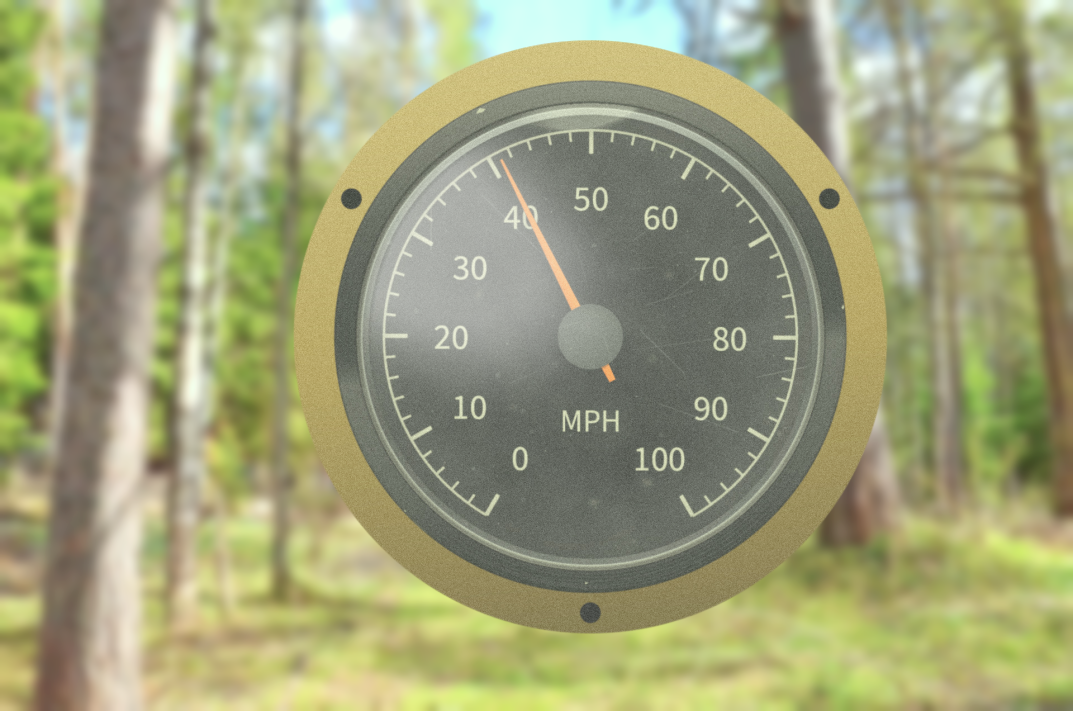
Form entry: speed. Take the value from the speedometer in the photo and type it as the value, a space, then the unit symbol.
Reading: 41 mph
